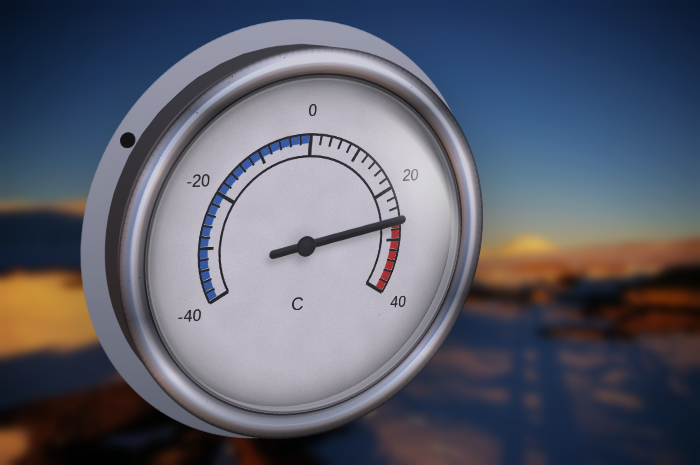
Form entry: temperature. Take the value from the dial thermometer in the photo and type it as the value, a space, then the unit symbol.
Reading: 26 °C
